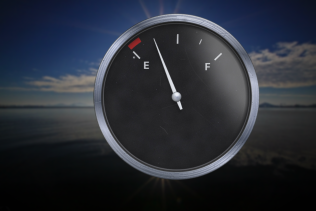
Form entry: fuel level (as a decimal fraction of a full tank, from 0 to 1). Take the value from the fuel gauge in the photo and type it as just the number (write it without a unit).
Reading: 0.25
